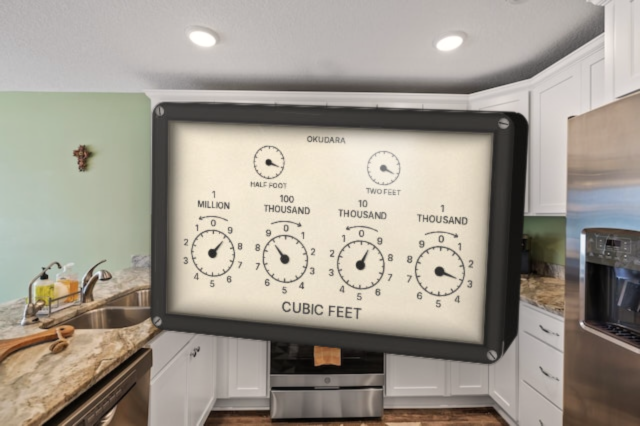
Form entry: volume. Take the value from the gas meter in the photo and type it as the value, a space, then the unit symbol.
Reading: 889300 ft³
